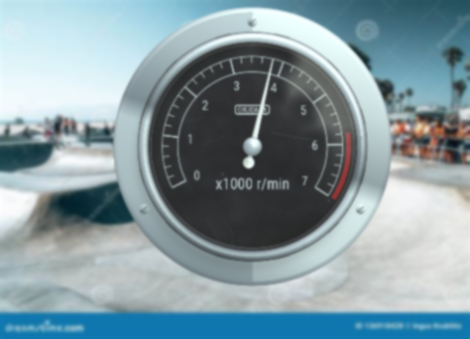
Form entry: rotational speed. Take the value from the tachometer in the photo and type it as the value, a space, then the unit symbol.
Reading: 3800 rpm
